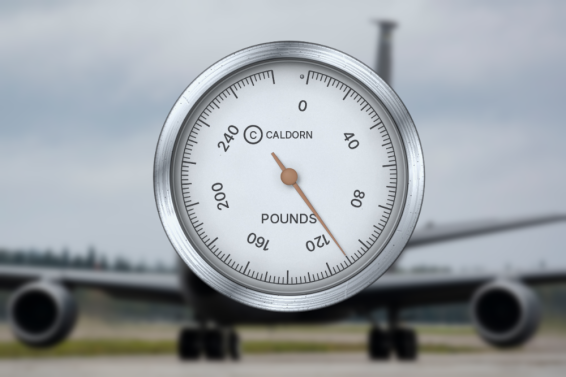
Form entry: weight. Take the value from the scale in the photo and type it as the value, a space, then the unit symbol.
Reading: 110 lb
